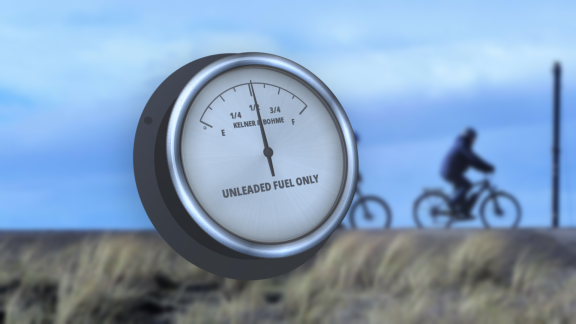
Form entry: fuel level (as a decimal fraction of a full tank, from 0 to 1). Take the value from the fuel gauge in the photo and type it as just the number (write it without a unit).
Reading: 0.5
